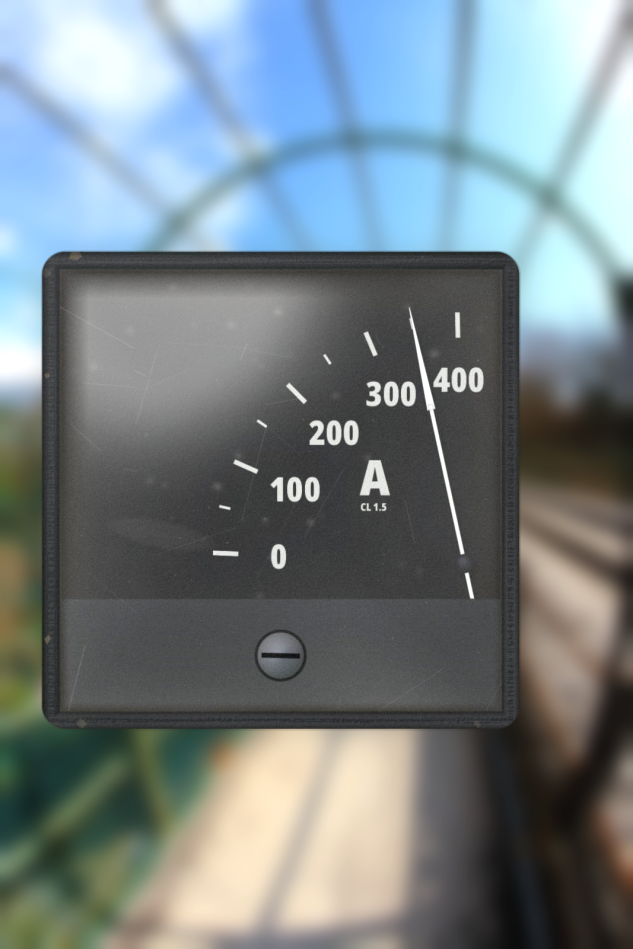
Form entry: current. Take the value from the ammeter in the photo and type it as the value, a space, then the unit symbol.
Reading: 350 A
